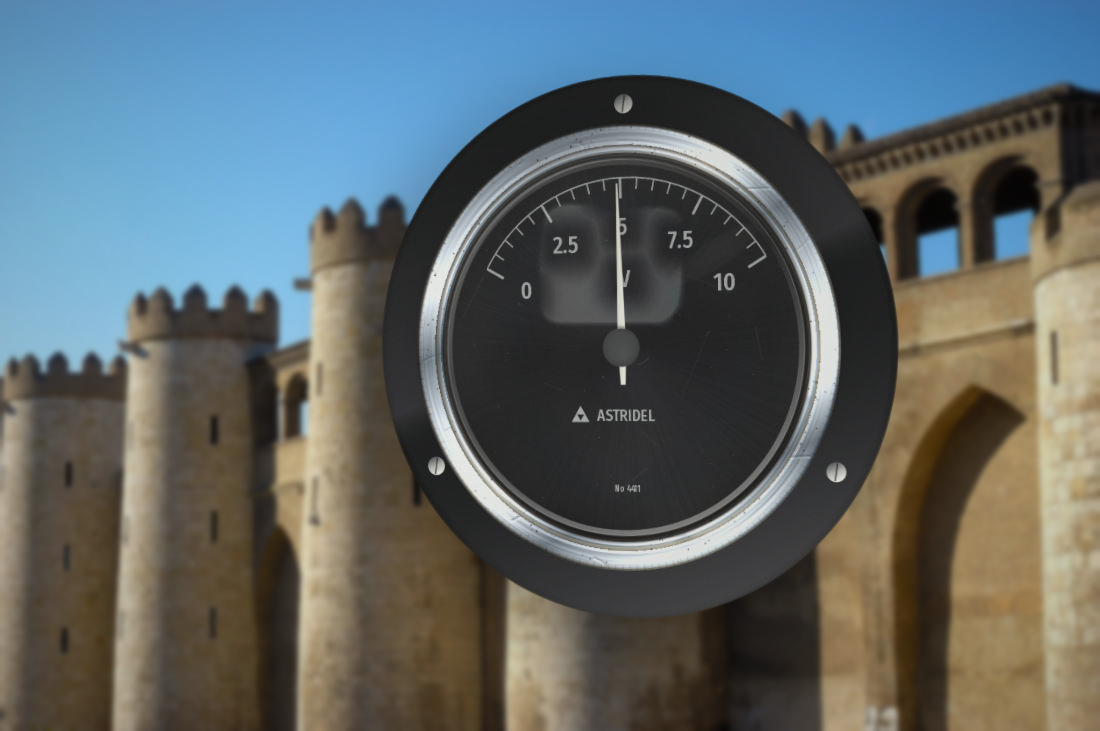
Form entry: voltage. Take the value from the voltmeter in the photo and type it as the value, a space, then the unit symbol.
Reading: 5 V
